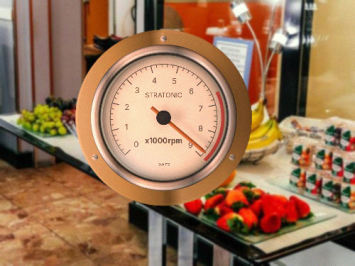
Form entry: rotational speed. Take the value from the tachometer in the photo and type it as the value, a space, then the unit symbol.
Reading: 8800 rpm
